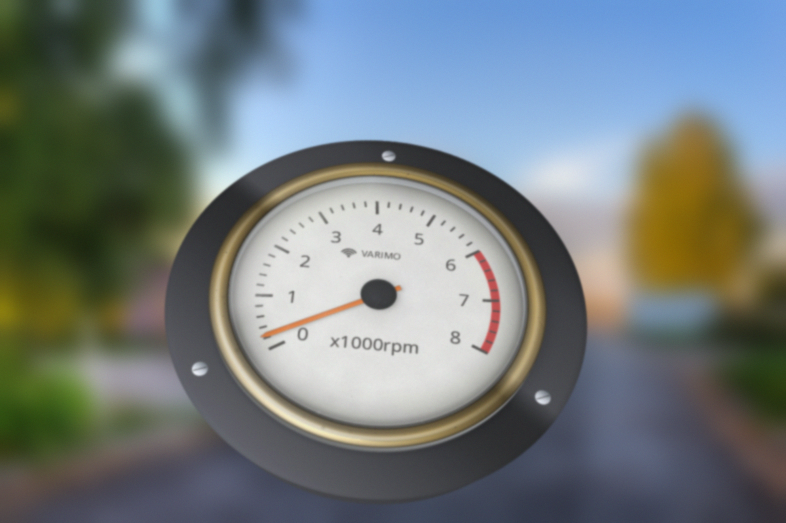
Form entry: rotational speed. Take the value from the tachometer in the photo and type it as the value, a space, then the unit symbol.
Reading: 200 rpm
